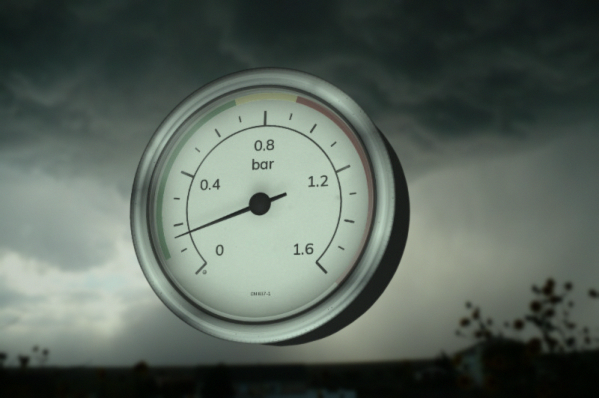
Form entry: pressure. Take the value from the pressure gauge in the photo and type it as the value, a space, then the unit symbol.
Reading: 0.15 bar
